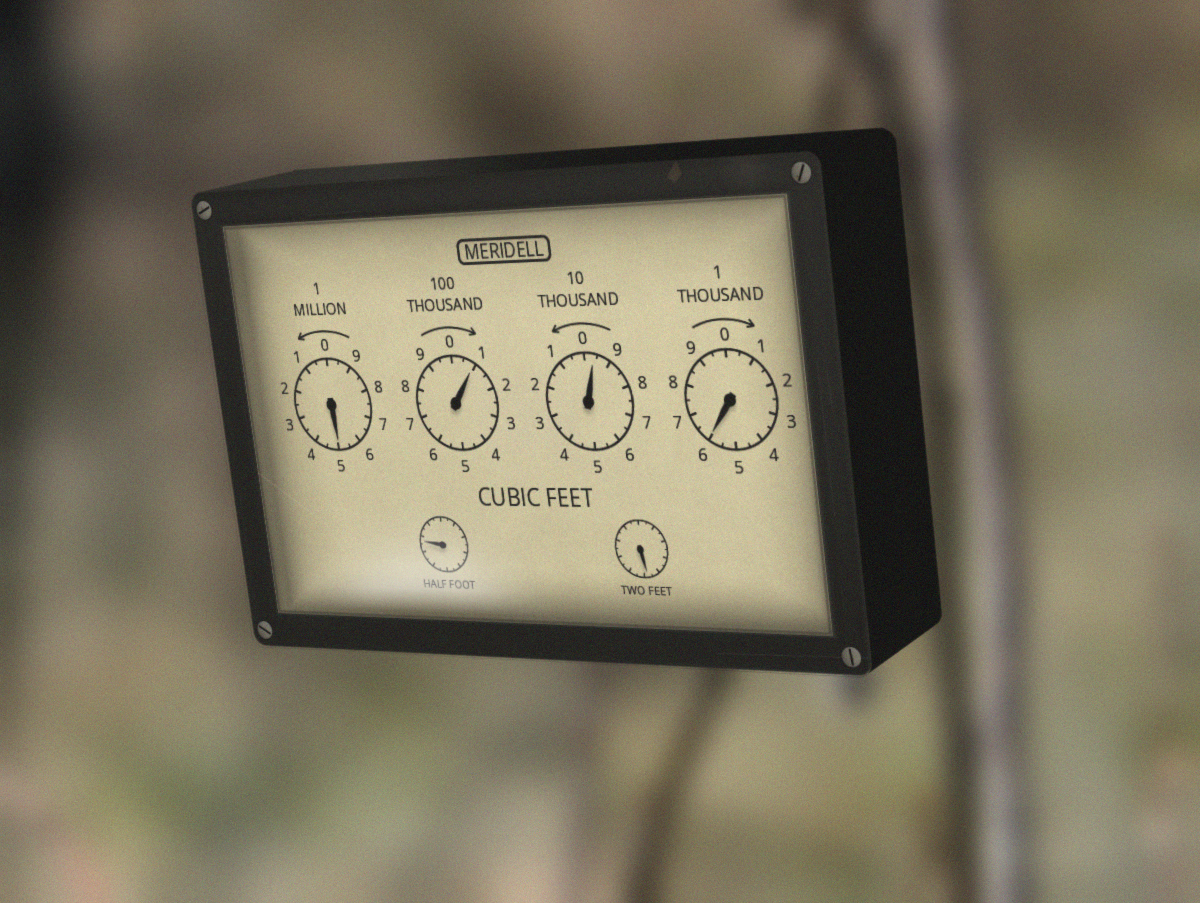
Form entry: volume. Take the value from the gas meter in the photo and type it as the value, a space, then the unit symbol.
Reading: 509600 ft³
